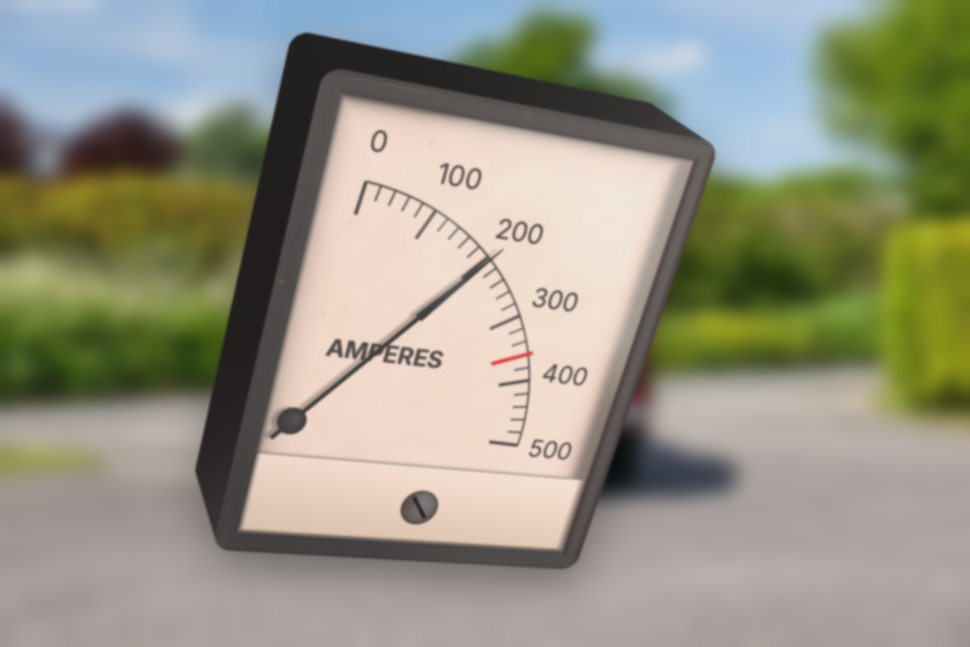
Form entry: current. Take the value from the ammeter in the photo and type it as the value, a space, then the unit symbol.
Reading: 200 A
